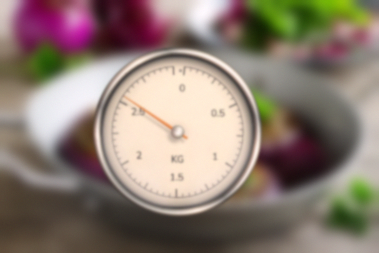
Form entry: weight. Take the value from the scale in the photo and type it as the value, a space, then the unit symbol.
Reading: 2.55 kg
